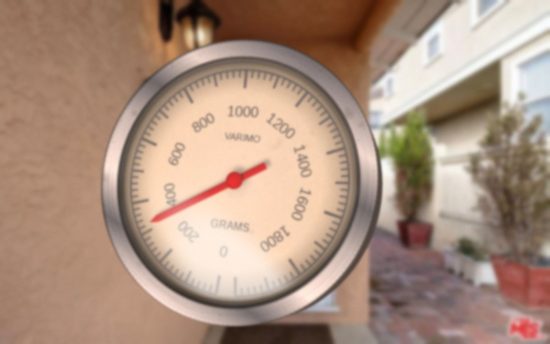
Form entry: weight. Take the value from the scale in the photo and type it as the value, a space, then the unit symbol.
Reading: 320 g
